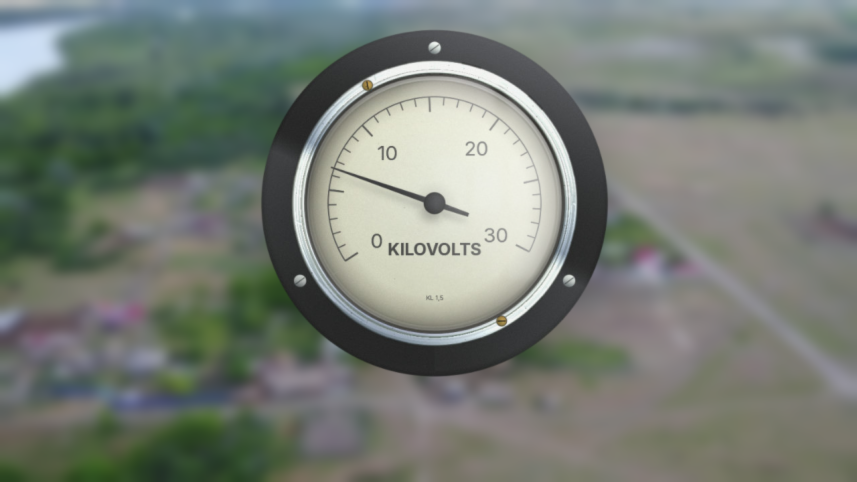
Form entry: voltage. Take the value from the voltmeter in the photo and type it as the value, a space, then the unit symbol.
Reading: 6.5 kV
